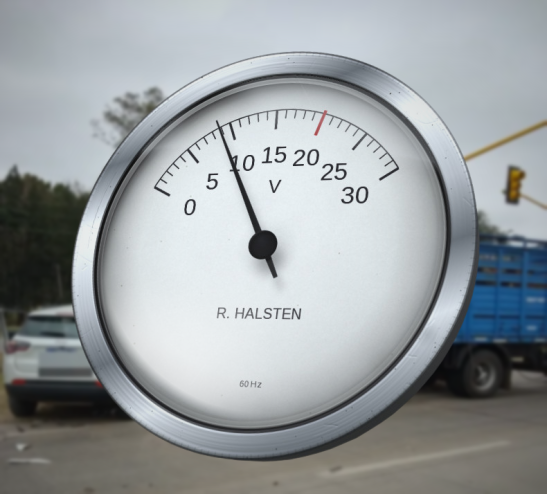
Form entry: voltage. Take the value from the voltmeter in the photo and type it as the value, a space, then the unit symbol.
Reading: 9 V
